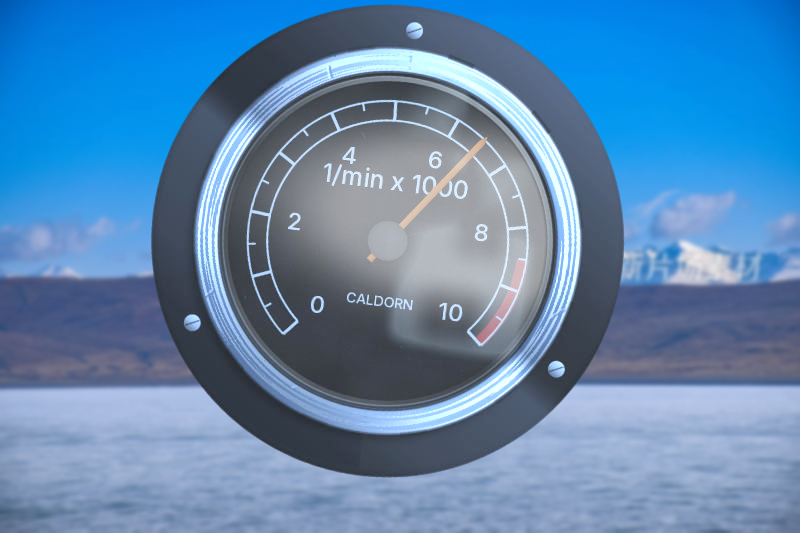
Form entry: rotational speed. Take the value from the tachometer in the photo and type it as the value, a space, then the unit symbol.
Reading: 6500 rpm
